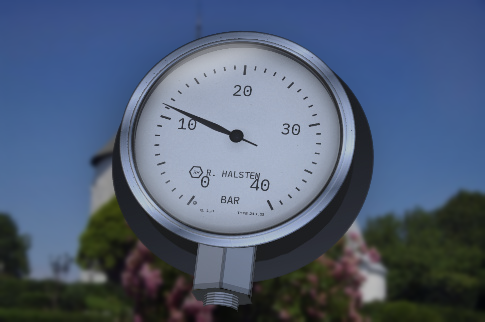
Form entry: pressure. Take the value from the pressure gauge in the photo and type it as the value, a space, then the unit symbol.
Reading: 11 bar
